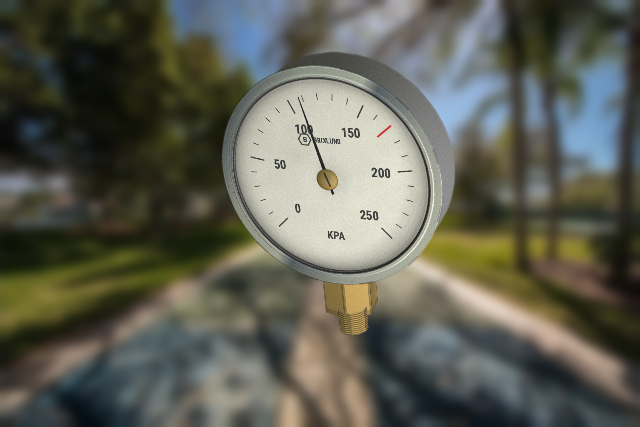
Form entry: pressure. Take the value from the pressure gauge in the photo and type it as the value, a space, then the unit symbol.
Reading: 110 kPa
